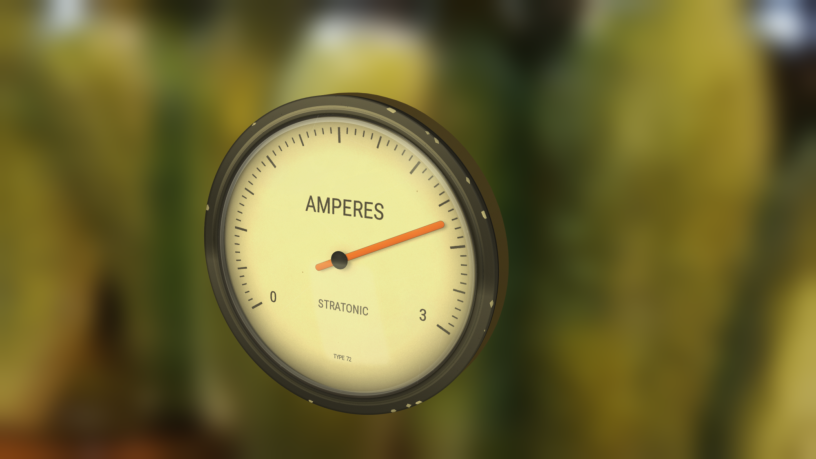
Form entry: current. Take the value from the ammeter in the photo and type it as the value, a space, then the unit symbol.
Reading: 2.35 A
